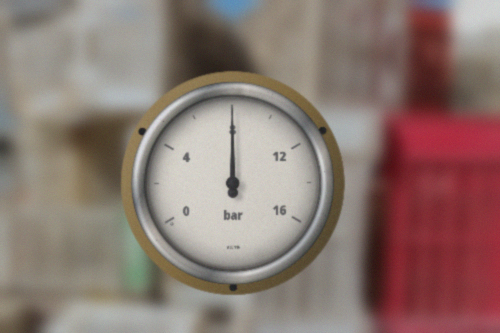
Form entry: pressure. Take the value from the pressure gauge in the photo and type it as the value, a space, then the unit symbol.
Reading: 8 bar
